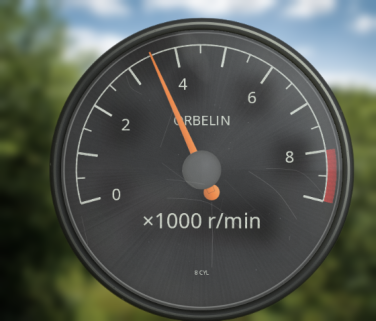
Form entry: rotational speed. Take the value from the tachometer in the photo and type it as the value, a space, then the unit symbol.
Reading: 3500 rpm
